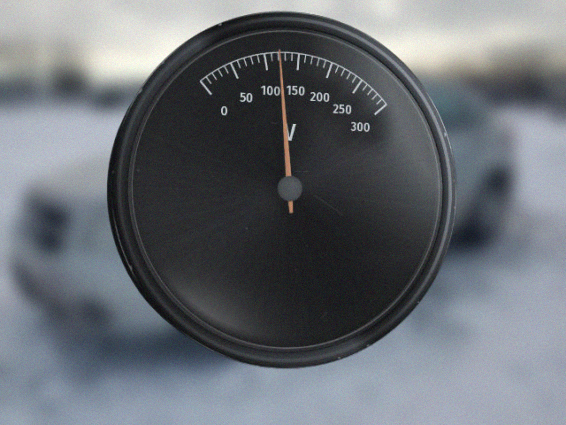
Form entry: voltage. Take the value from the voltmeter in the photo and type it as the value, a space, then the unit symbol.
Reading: 120 V
